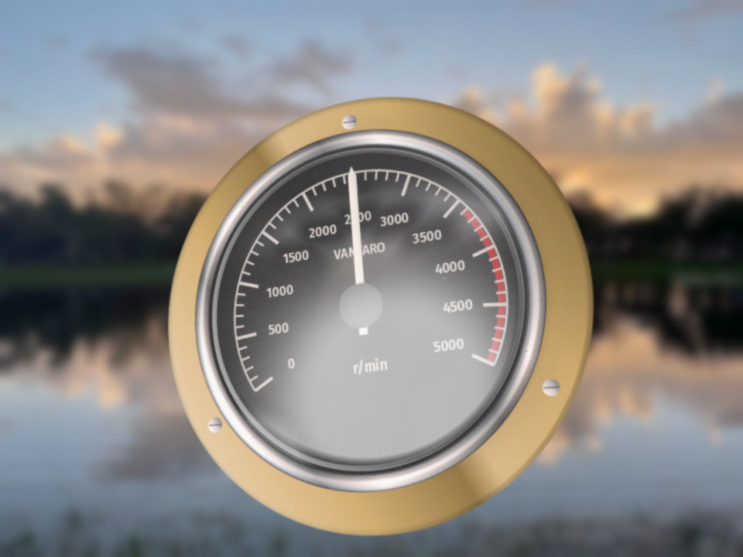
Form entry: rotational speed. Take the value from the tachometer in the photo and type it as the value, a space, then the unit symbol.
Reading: 2500 rpm
